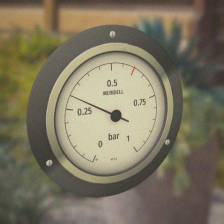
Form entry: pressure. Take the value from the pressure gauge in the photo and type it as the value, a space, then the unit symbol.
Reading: 0.3 bar
